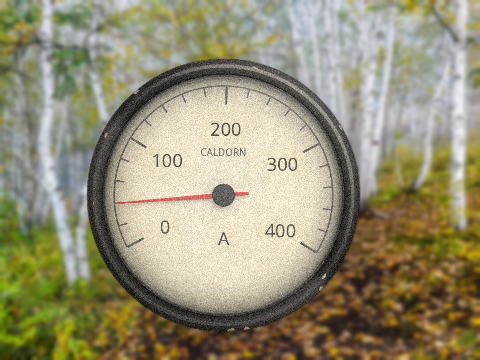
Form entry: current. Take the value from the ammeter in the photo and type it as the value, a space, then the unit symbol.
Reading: 40 A
